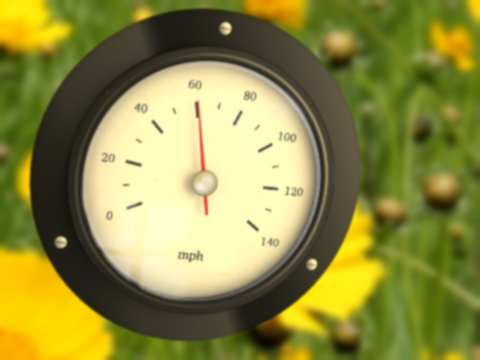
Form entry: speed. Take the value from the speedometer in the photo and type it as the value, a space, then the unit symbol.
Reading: 60 mph
